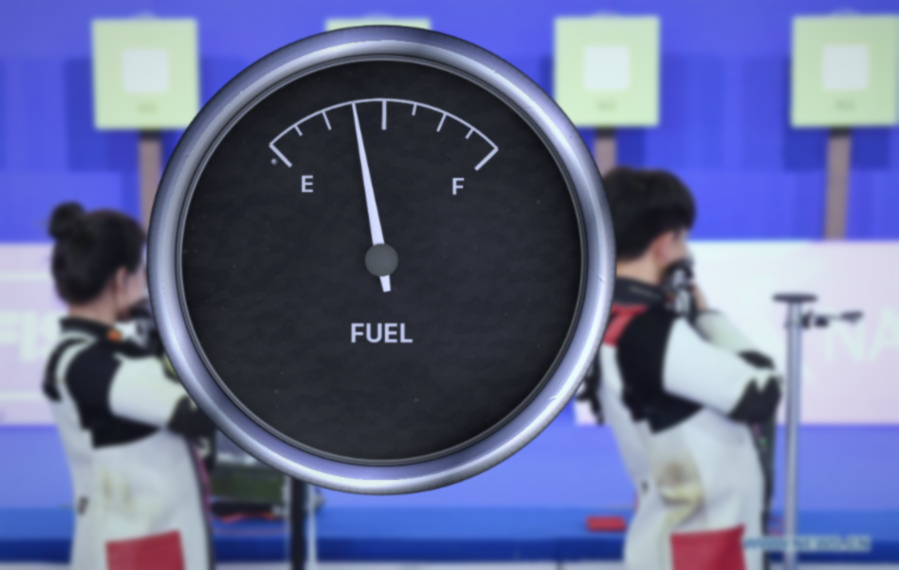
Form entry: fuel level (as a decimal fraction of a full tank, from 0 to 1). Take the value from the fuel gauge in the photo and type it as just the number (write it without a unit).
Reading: 0.375
